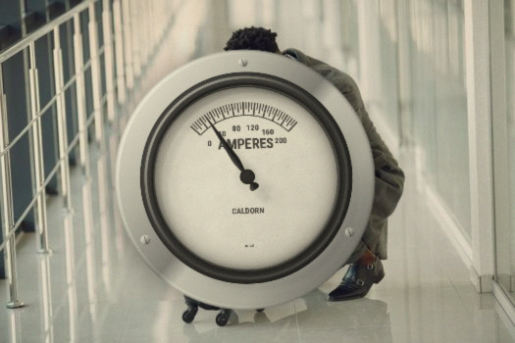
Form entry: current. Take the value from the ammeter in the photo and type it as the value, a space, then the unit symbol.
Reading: 30 A
